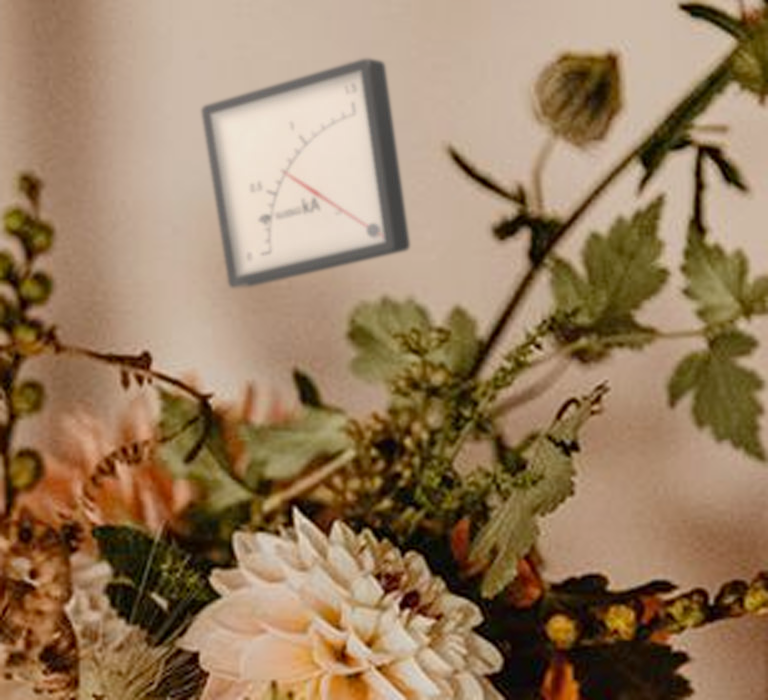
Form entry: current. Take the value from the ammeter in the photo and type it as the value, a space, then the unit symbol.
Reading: 0.7 kA
